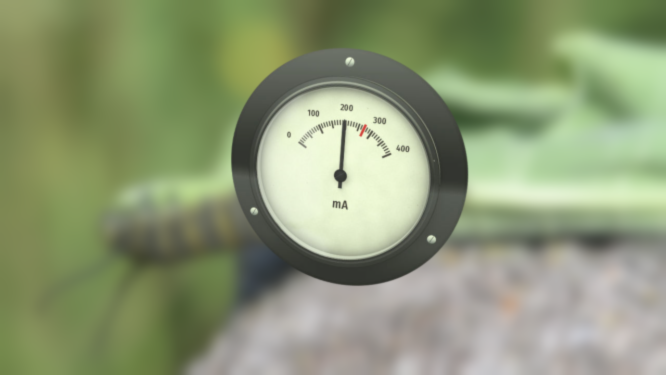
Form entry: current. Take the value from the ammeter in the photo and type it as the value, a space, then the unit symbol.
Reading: 200 mA
